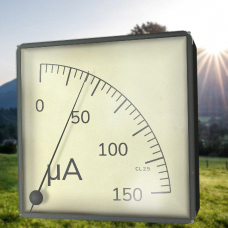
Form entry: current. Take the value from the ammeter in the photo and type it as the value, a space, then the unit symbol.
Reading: 40 µA
